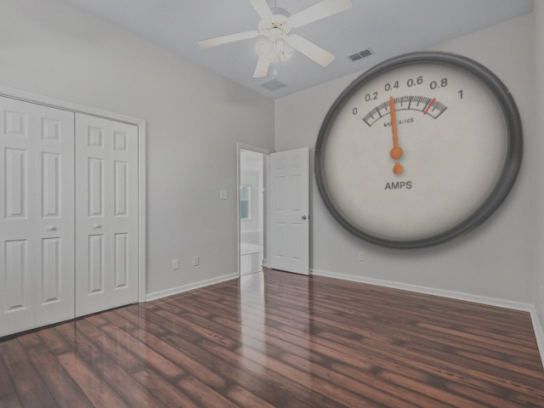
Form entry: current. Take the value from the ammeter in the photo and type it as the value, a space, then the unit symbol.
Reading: 0.4 A
